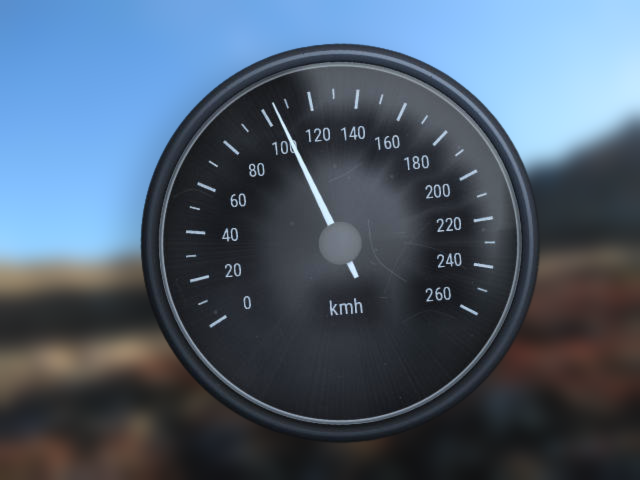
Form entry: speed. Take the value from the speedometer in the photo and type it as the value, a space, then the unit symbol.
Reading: 105 km/h
